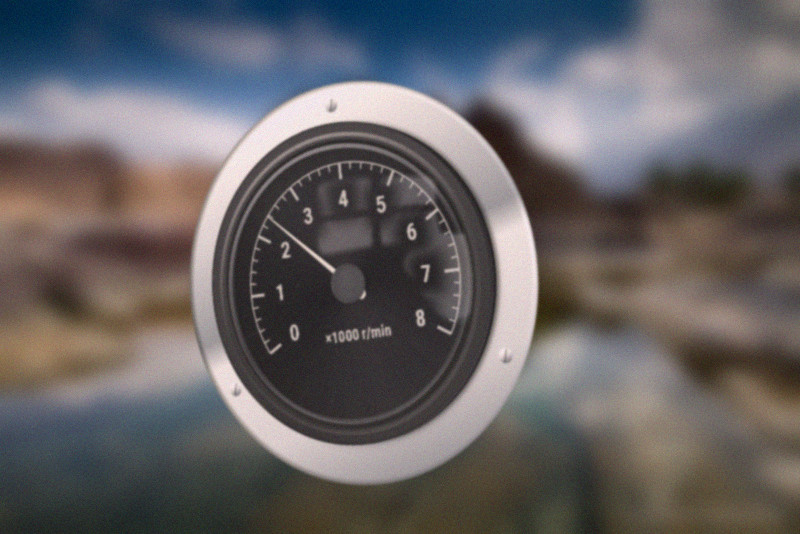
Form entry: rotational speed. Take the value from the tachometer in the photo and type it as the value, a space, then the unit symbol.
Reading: 2400 rpm
